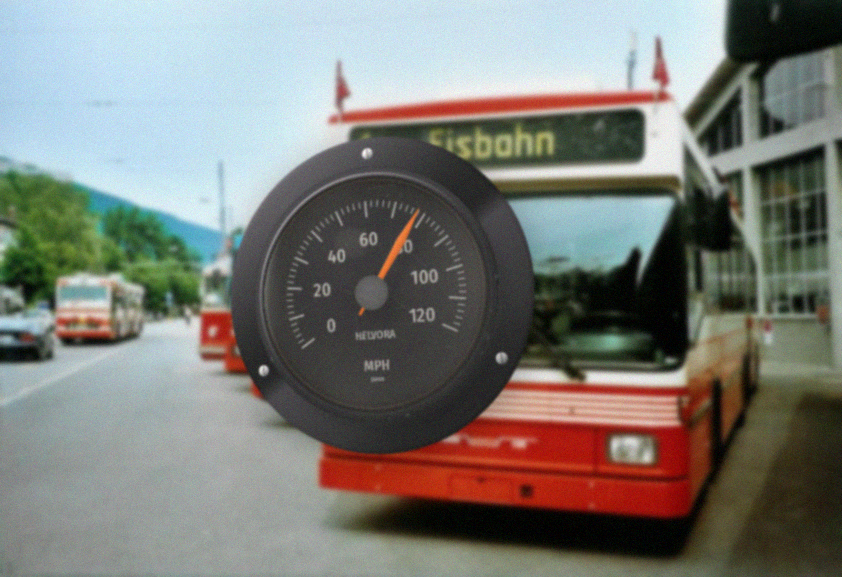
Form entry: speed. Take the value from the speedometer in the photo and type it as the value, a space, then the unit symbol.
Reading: 78 mph
